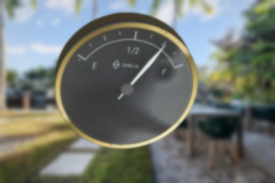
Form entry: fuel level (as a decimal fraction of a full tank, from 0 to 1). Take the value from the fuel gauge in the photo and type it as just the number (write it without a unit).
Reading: 0.75
